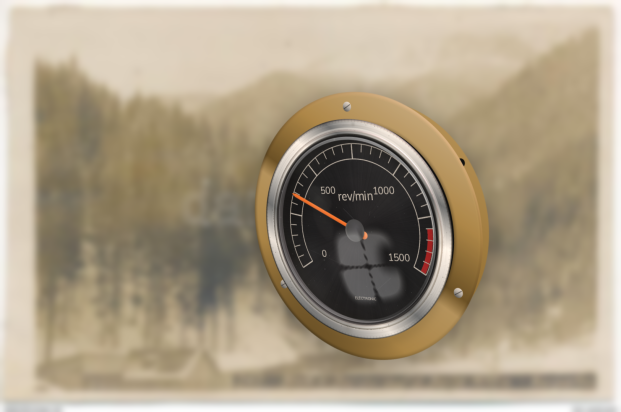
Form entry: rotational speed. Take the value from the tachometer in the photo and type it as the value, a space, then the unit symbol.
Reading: 350 rpm
